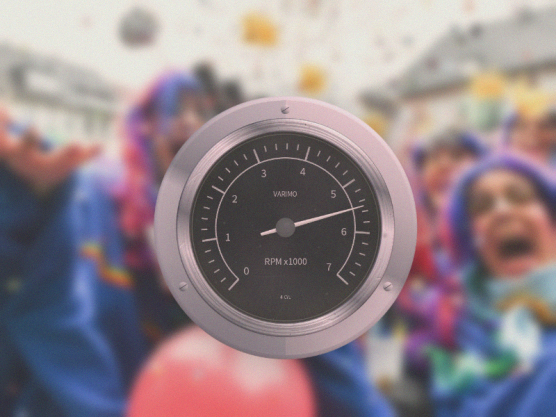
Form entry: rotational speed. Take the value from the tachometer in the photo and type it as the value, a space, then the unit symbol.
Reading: 5500 rpm
